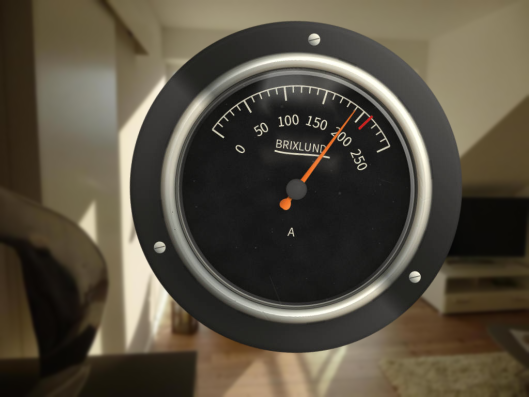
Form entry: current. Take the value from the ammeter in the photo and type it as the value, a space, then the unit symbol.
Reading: 190 A
